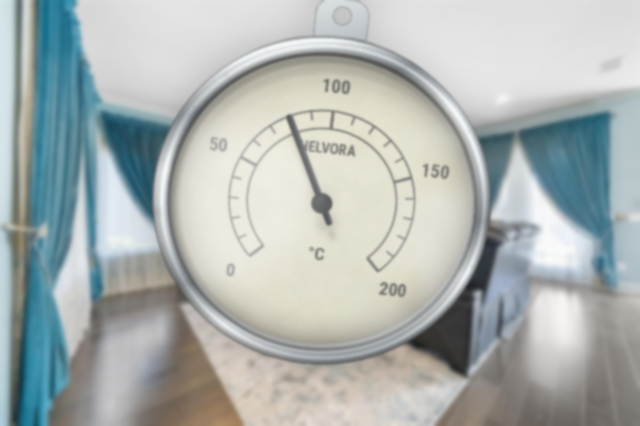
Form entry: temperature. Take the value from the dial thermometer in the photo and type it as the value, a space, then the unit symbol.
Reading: 80 °C
